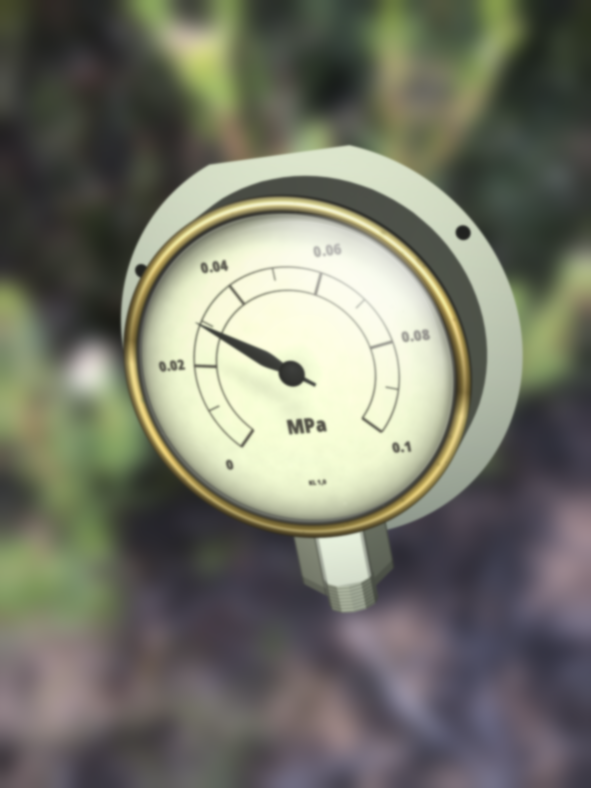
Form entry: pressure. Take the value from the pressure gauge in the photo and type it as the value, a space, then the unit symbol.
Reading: 0.03 MPa
